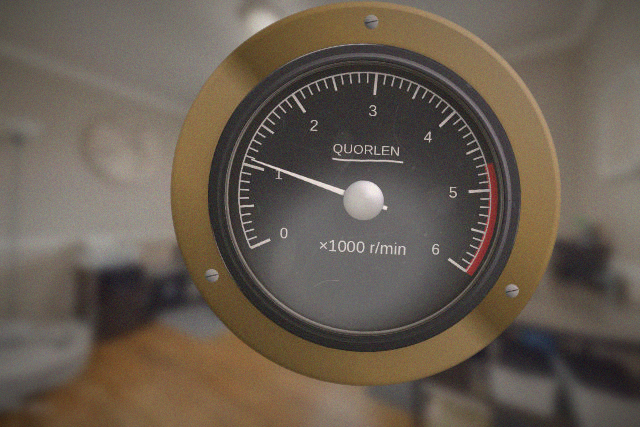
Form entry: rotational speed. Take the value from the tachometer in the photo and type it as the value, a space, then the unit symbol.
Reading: 1100 rpm
